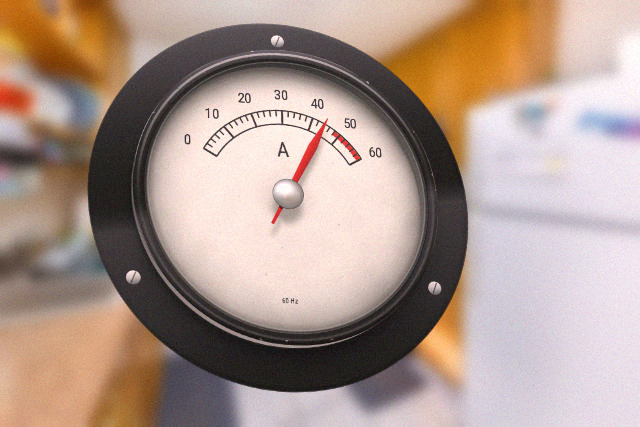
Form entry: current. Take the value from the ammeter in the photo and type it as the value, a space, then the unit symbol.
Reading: 44 A
